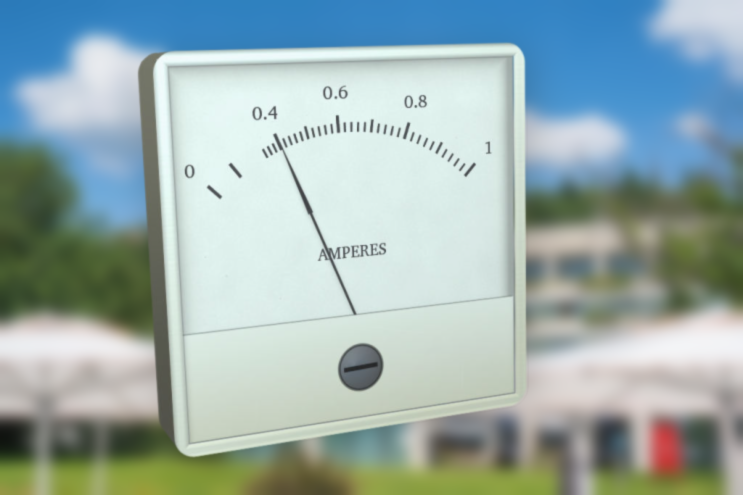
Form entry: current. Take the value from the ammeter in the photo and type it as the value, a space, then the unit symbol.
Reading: 0.4 A
